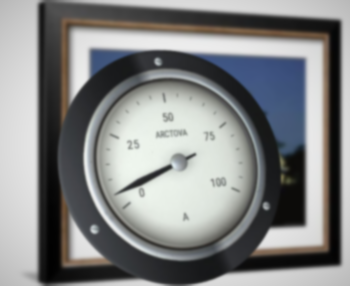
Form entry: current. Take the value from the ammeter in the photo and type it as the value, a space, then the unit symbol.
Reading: 5 A
